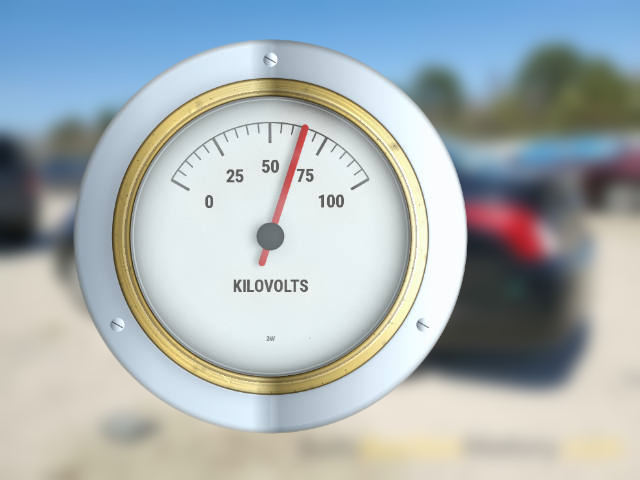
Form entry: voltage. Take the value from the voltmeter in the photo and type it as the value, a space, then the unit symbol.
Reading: 65 kV
